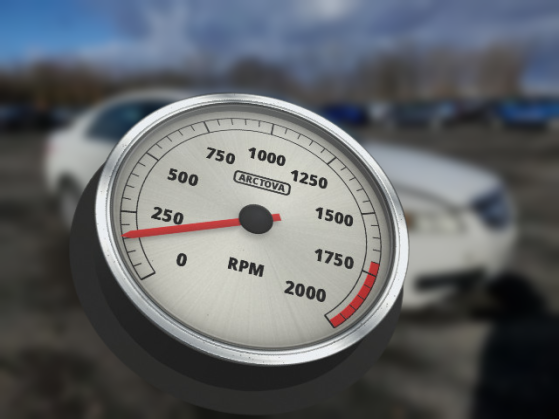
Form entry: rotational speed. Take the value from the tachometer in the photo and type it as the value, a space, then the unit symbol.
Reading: 150 rpm
